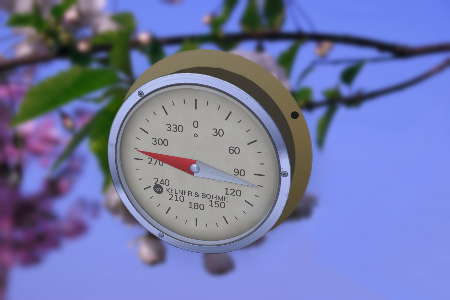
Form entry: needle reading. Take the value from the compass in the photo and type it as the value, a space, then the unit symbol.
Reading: 280 °
